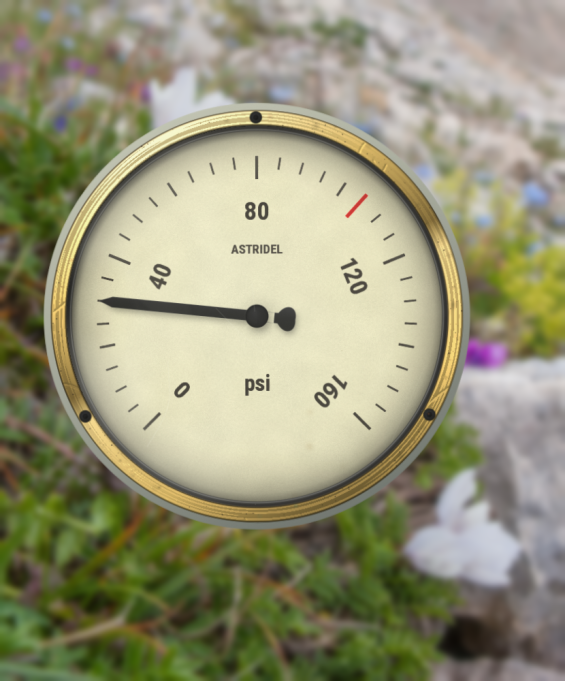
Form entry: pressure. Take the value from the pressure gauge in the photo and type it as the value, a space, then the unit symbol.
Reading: 30 psi
